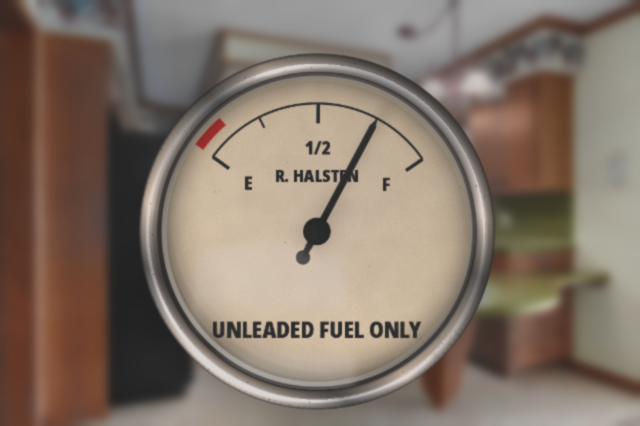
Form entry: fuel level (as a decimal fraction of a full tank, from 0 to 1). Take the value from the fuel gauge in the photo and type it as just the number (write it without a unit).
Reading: 0.75
